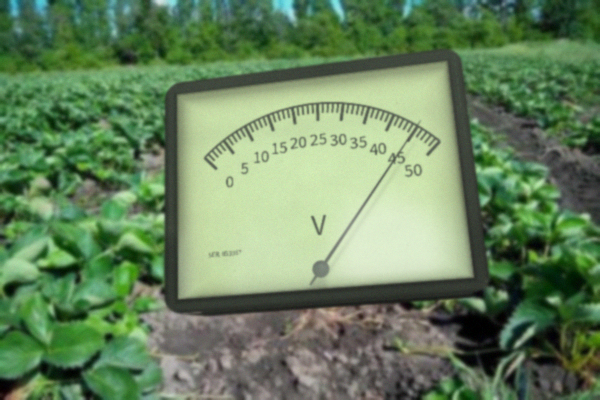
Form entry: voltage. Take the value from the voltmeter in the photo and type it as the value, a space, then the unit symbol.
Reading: 45 V
